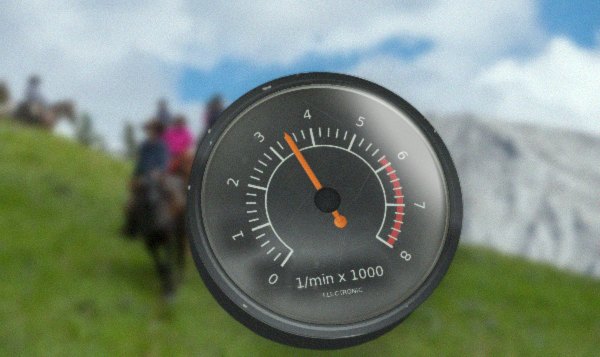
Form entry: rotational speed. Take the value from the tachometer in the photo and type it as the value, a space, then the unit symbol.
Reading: 3400 rpm
